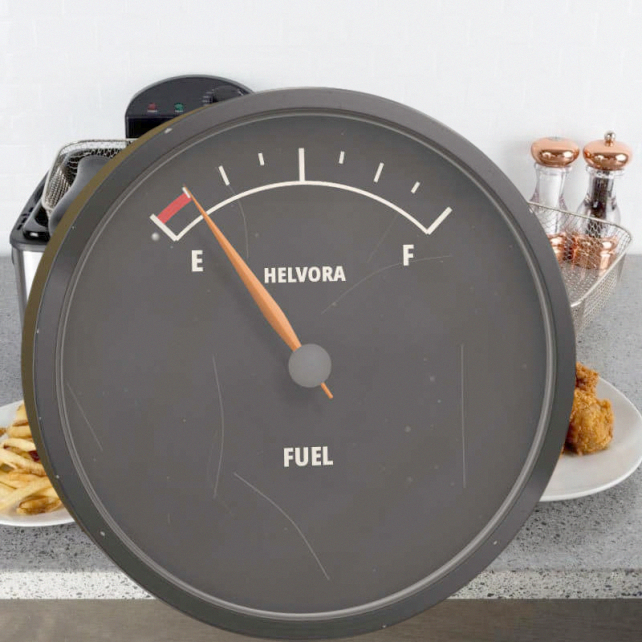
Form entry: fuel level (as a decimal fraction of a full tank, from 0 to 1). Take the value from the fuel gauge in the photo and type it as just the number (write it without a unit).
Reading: 0.125
